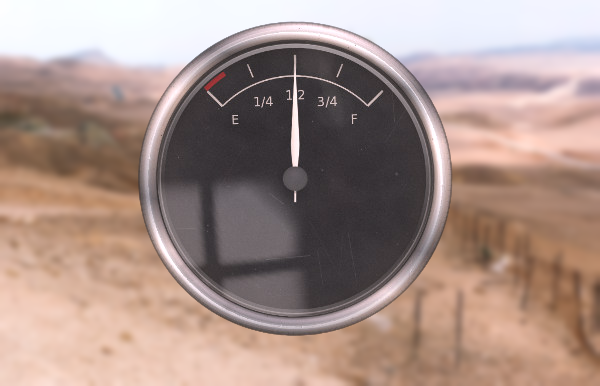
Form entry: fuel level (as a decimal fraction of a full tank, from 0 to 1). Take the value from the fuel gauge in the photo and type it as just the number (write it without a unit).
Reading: 0.5
